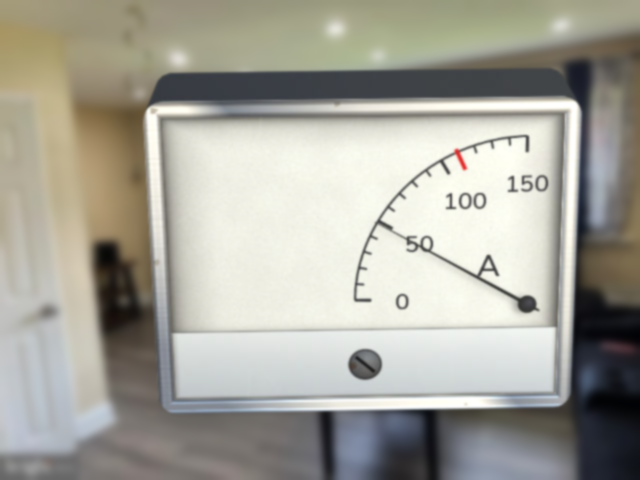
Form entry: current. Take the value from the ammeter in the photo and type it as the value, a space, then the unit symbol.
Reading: 50 A
